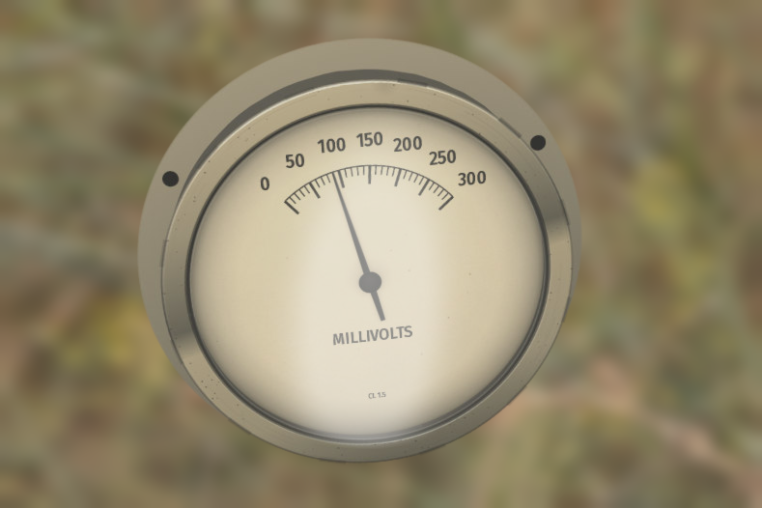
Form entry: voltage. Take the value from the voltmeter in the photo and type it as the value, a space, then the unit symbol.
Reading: 90 mV
